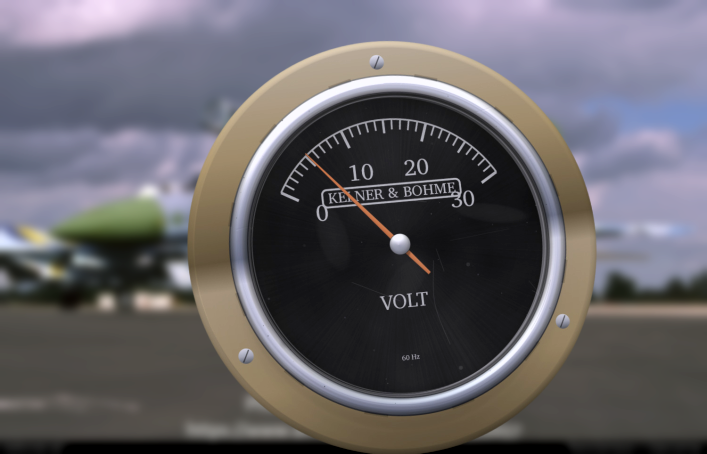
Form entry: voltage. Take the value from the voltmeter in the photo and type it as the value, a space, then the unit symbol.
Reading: 5 V
